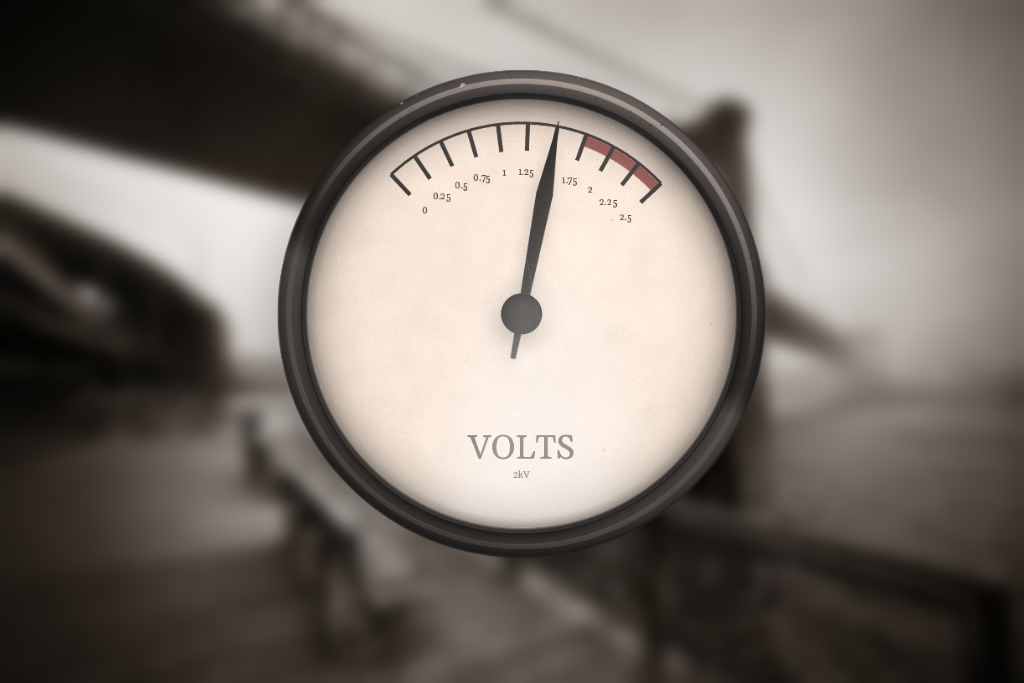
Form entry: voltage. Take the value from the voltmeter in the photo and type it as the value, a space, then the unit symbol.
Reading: 1.5 V
